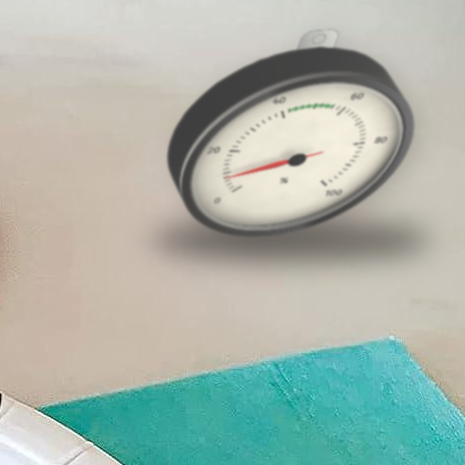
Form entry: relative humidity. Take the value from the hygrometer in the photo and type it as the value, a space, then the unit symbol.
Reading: 10 %
